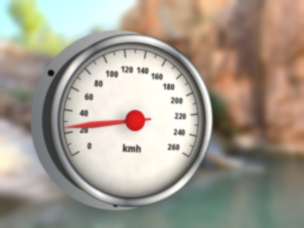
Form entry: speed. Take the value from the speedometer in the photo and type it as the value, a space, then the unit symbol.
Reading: 25 km/h
